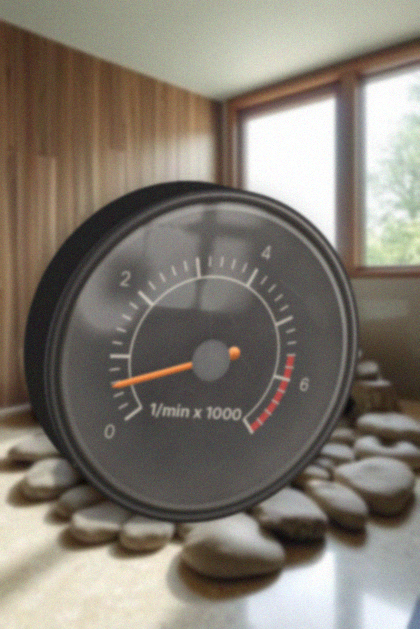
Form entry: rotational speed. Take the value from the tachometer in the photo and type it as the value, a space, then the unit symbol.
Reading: 600 rpm
